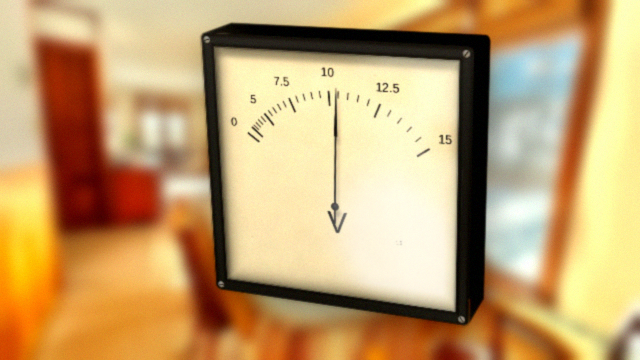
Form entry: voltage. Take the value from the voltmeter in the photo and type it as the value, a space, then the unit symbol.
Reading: 10.5 V
